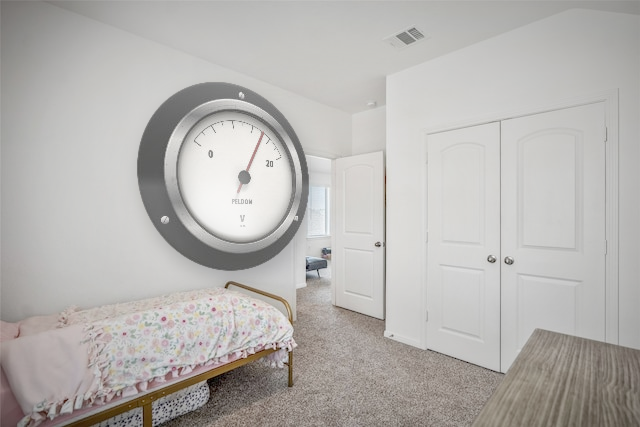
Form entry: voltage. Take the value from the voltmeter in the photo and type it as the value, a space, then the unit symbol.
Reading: 14 V
